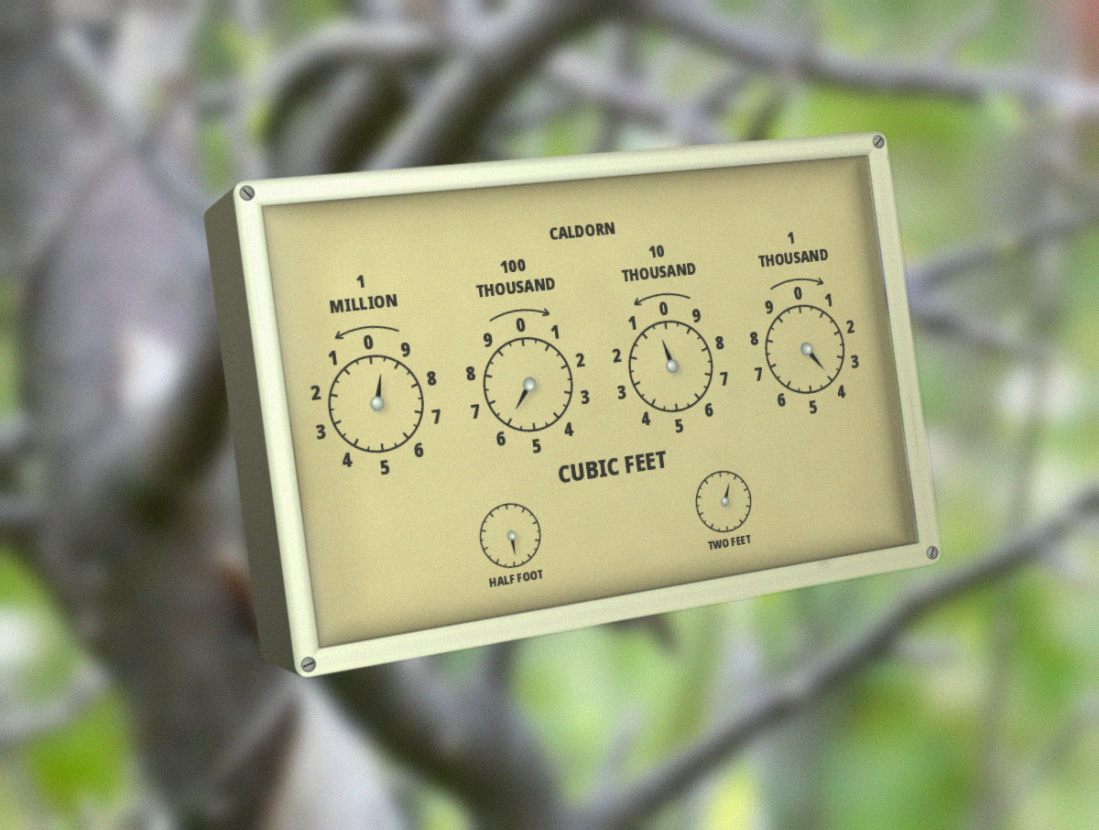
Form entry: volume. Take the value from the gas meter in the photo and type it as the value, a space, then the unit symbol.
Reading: 960400 ft³
